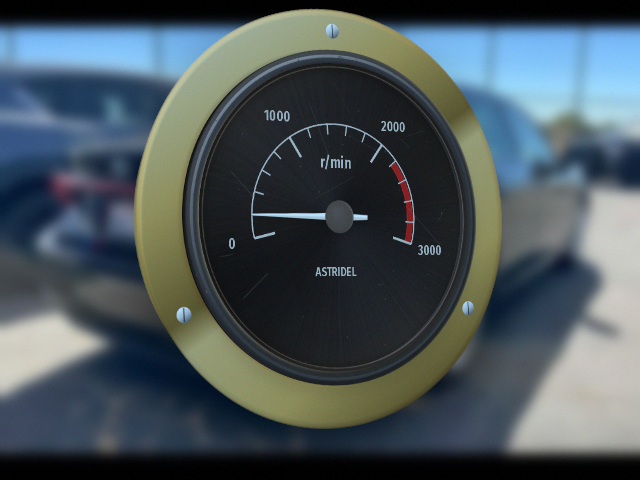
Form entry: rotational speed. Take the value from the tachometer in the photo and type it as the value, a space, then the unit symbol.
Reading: 200 rpm
